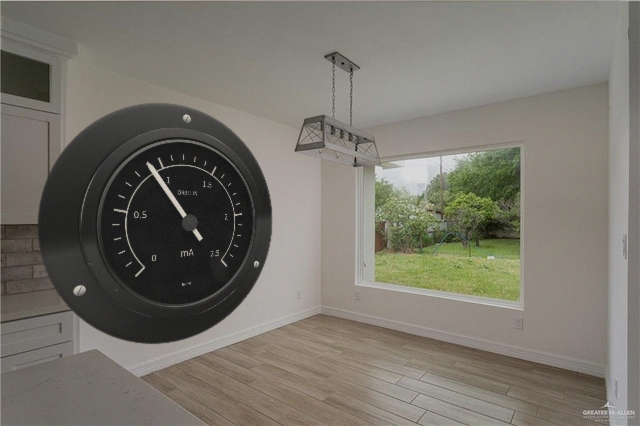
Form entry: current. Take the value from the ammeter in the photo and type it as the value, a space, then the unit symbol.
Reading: 0.9 mA
